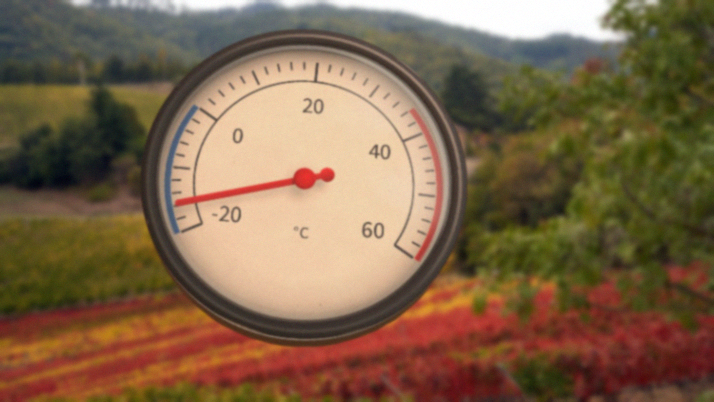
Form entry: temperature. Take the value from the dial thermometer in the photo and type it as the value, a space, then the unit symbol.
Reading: -16 °C
